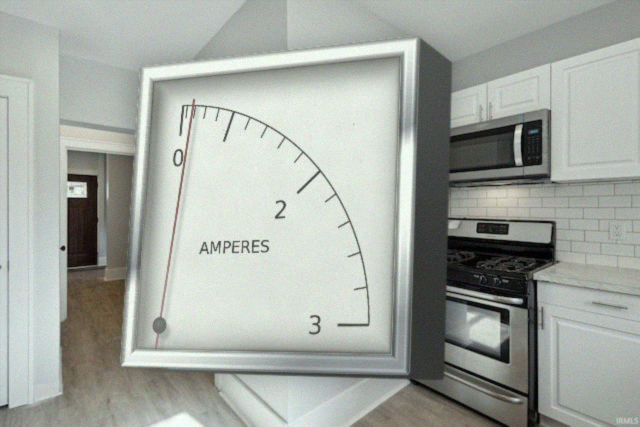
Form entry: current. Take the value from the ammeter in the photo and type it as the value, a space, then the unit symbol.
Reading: 0.4 A
